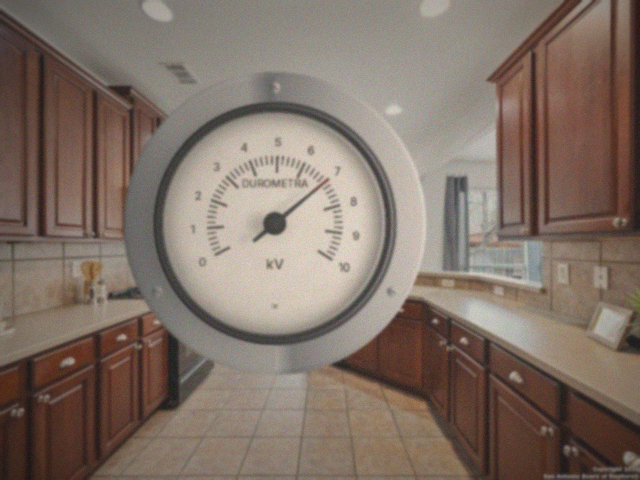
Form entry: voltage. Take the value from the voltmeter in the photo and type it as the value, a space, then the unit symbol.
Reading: 7 kV
